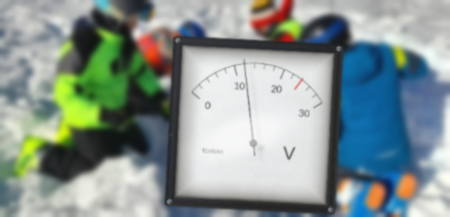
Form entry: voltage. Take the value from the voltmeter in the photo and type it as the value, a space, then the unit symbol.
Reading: 12 V
